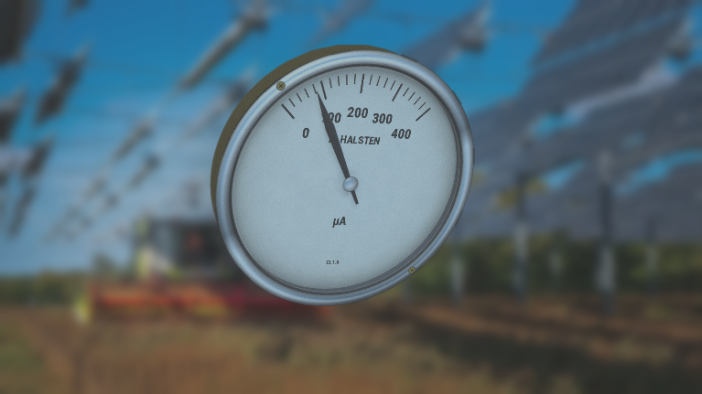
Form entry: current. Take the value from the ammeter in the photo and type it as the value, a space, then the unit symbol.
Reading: 80 µA
